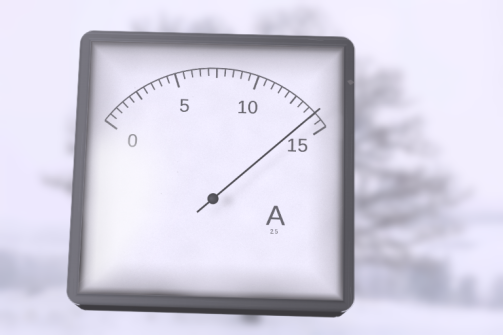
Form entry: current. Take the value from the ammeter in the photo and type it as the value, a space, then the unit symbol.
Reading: 14 A
